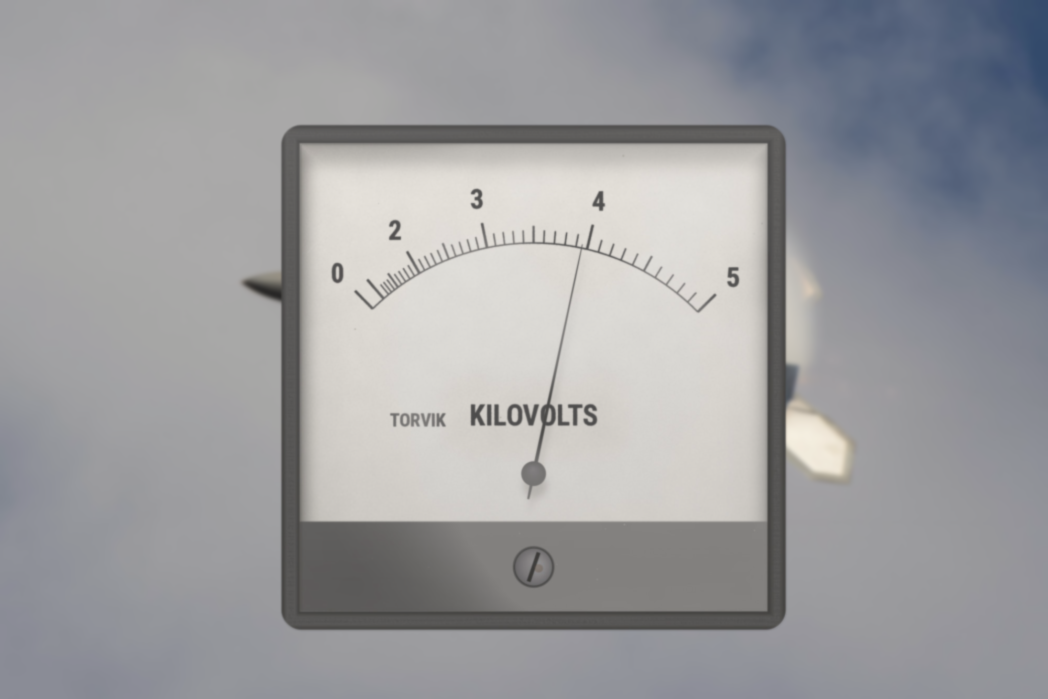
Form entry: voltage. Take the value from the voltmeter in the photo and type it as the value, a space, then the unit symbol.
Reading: 3.95 kV
